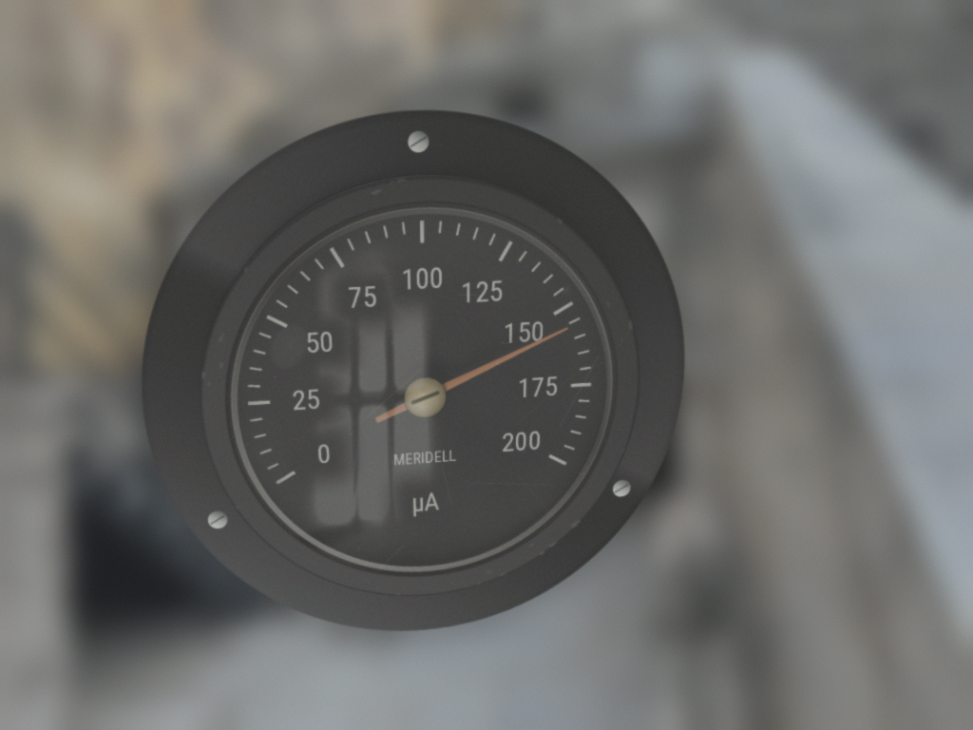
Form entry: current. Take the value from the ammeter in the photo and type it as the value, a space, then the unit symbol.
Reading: 155 µA
